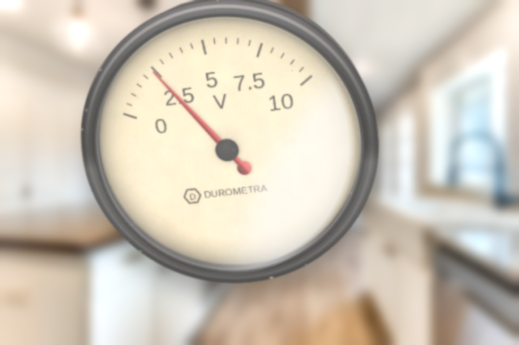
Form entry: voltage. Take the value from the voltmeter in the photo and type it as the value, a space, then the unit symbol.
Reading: 2.5 V
